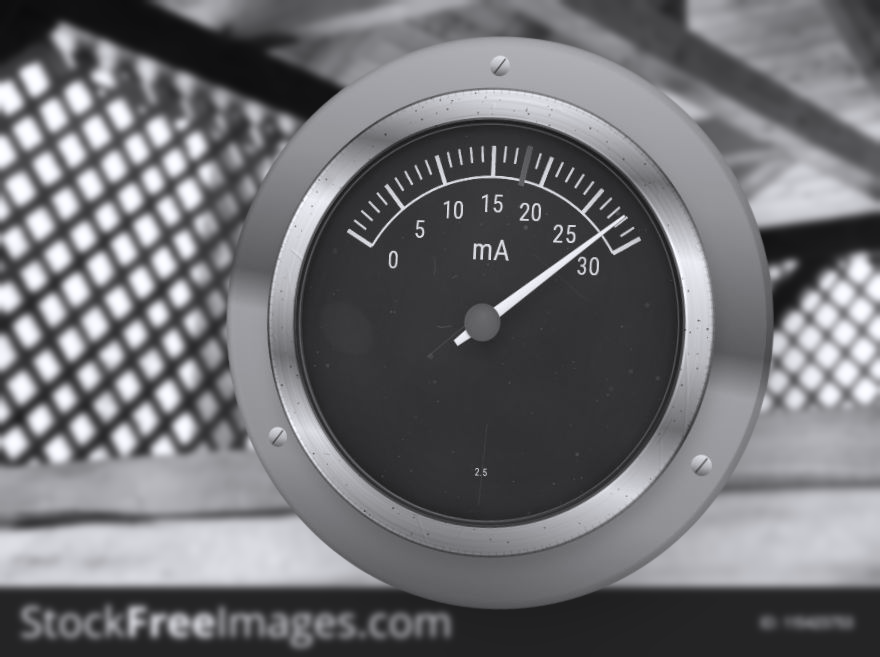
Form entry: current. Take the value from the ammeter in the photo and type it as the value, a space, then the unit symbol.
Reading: 28 mA
